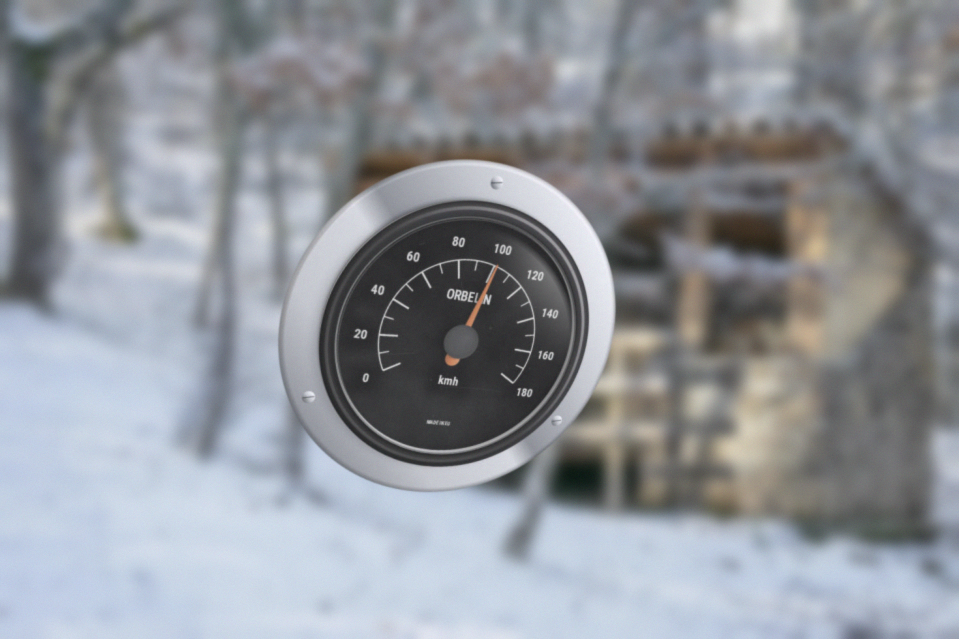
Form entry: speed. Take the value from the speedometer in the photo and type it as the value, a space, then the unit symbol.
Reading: 100 km/h
